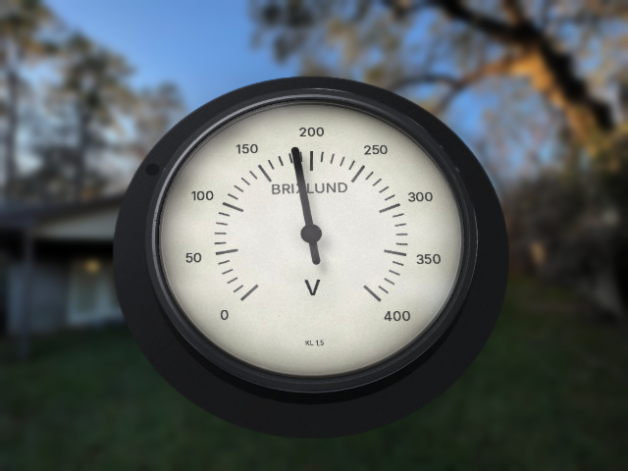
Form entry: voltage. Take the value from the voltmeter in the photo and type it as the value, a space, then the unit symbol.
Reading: 185 V
